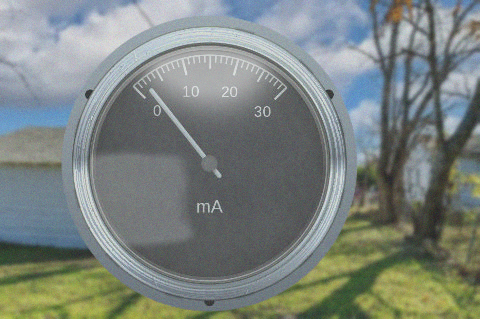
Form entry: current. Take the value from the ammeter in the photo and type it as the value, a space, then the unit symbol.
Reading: 2 mA
